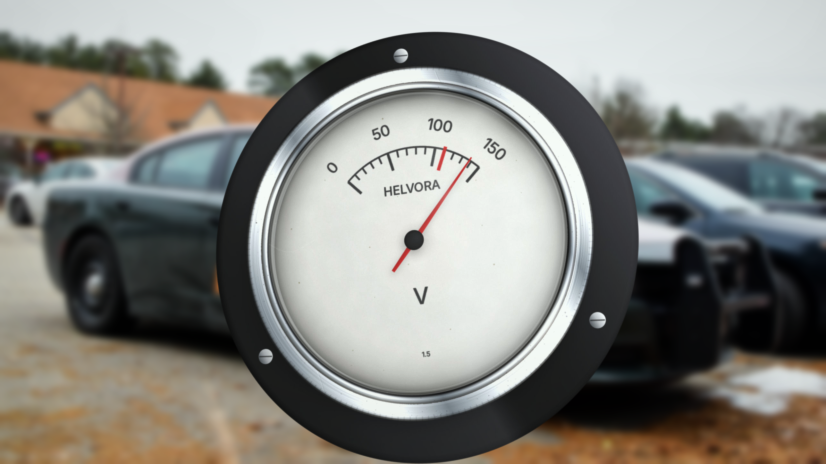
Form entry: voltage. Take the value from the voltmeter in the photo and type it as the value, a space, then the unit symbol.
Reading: 140 V
